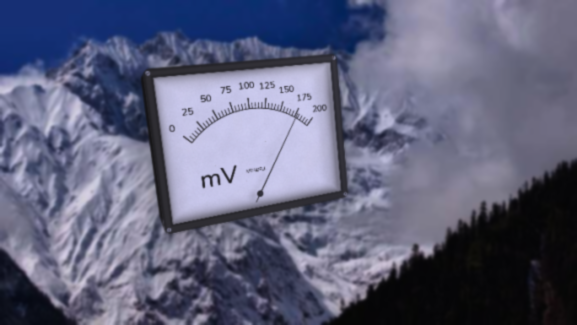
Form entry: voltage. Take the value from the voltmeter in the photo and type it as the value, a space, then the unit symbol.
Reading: 175 mV
